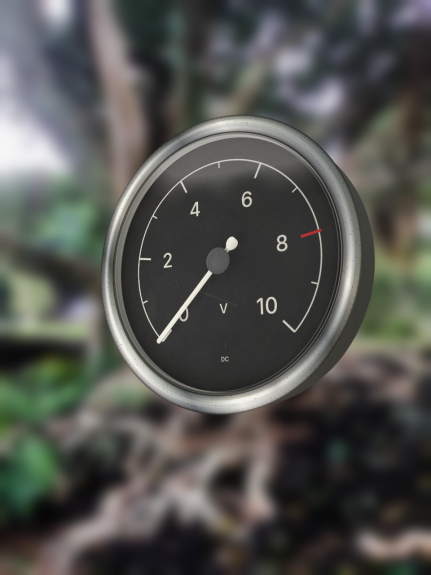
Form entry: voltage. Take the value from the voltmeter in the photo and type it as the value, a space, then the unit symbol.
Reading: 0 V
